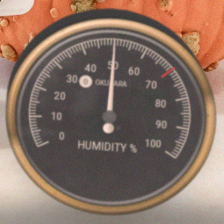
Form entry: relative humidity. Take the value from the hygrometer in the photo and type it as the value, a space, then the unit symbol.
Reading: 50 %
